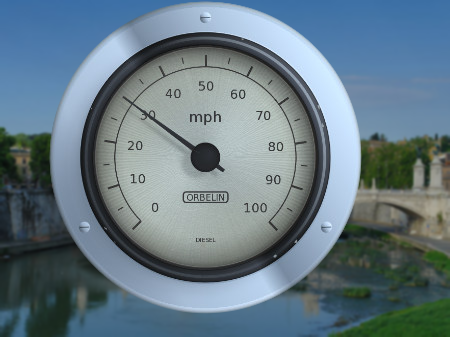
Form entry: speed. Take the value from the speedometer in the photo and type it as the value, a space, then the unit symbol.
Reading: 30 mph
